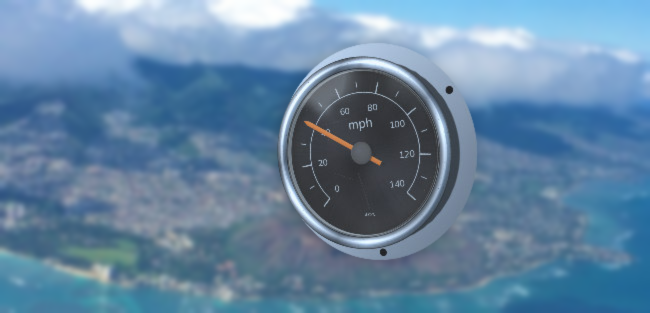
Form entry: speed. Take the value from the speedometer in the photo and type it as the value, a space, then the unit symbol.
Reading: 40 mph
